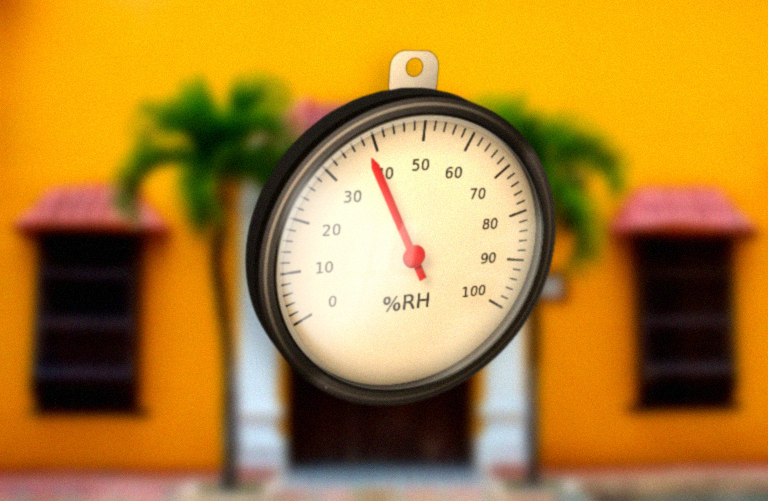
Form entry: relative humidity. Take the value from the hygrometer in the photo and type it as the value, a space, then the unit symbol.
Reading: 38 %
